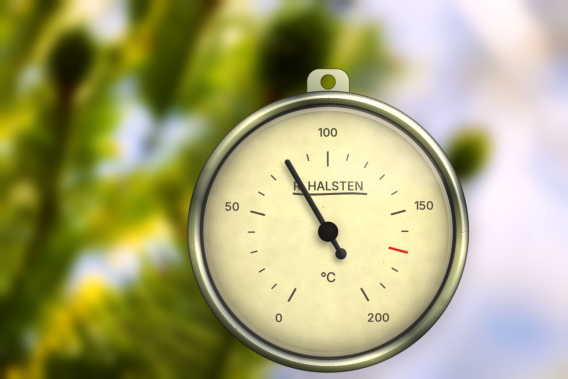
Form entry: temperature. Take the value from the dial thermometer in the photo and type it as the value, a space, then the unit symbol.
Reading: 80 °C
